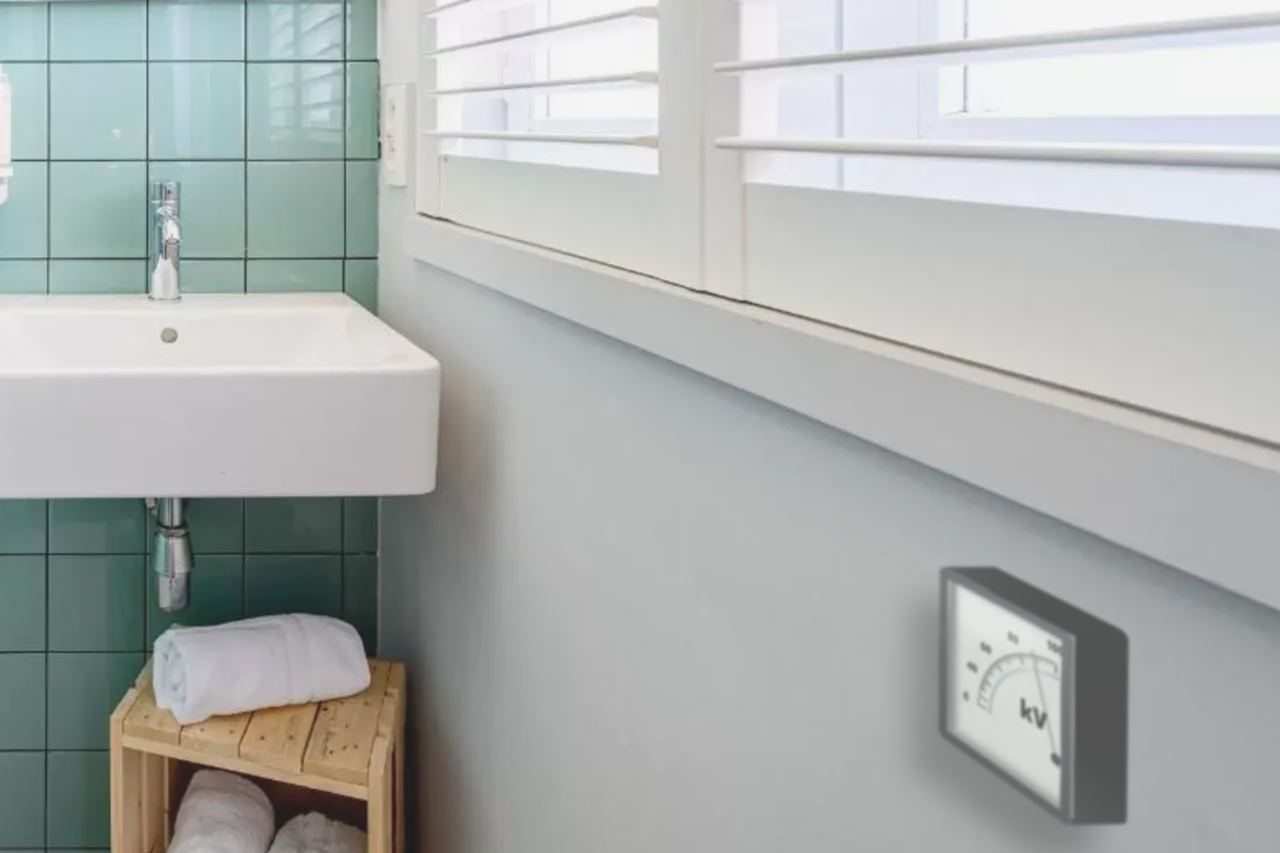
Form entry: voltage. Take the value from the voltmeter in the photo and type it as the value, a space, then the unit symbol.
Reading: 90 kV
